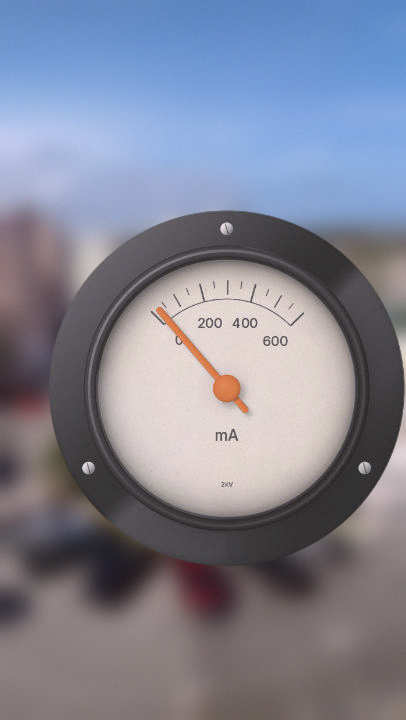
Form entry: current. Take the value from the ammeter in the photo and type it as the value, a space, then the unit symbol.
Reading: 25 mA
